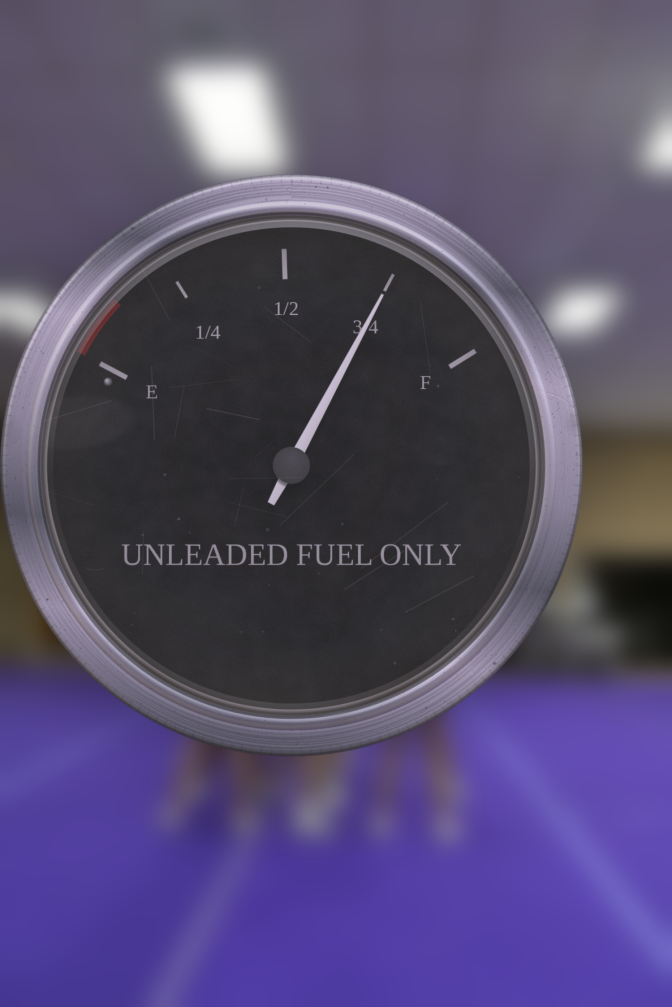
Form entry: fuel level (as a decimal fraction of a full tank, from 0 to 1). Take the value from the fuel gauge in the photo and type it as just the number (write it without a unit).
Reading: 0.75
